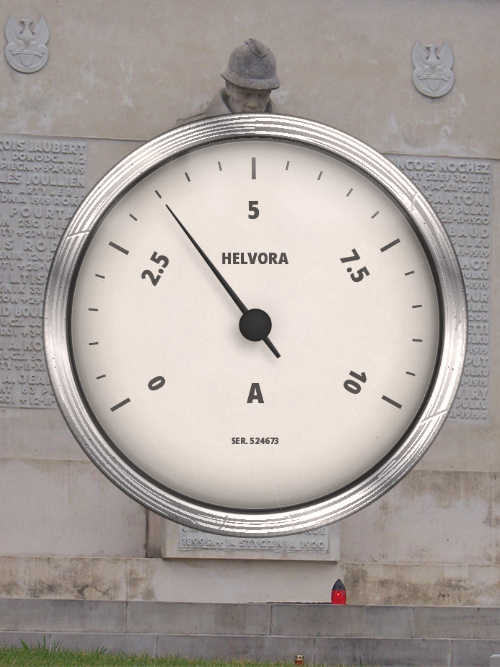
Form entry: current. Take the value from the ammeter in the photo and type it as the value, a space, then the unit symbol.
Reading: 3.5 A
